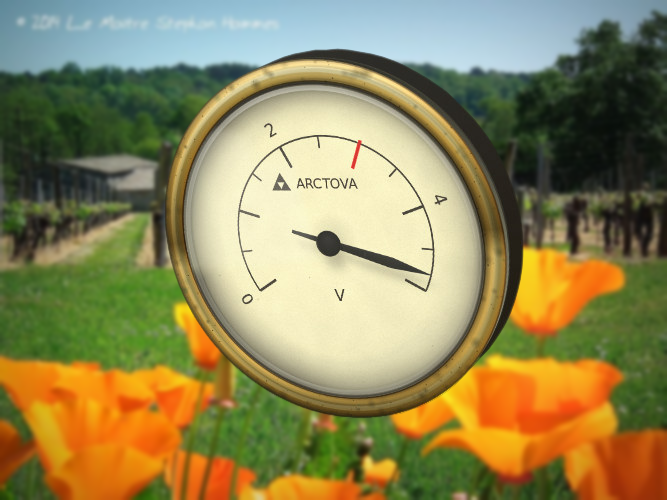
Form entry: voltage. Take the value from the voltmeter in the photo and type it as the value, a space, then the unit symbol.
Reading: 4.75 V
